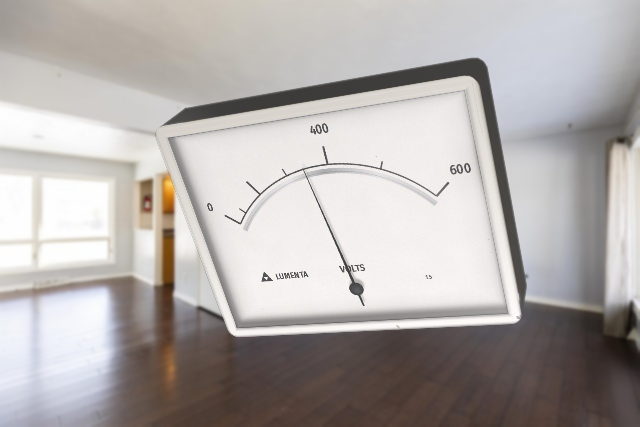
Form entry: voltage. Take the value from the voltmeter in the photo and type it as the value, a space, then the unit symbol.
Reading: 350 V
